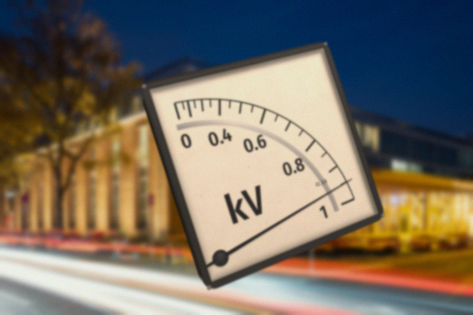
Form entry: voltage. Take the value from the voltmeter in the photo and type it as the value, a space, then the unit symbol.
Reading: 0.95 kV
